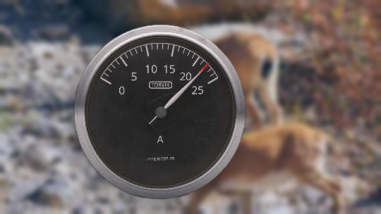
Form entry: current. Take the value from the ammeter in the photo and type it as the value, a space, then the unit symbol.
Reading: 22 A
